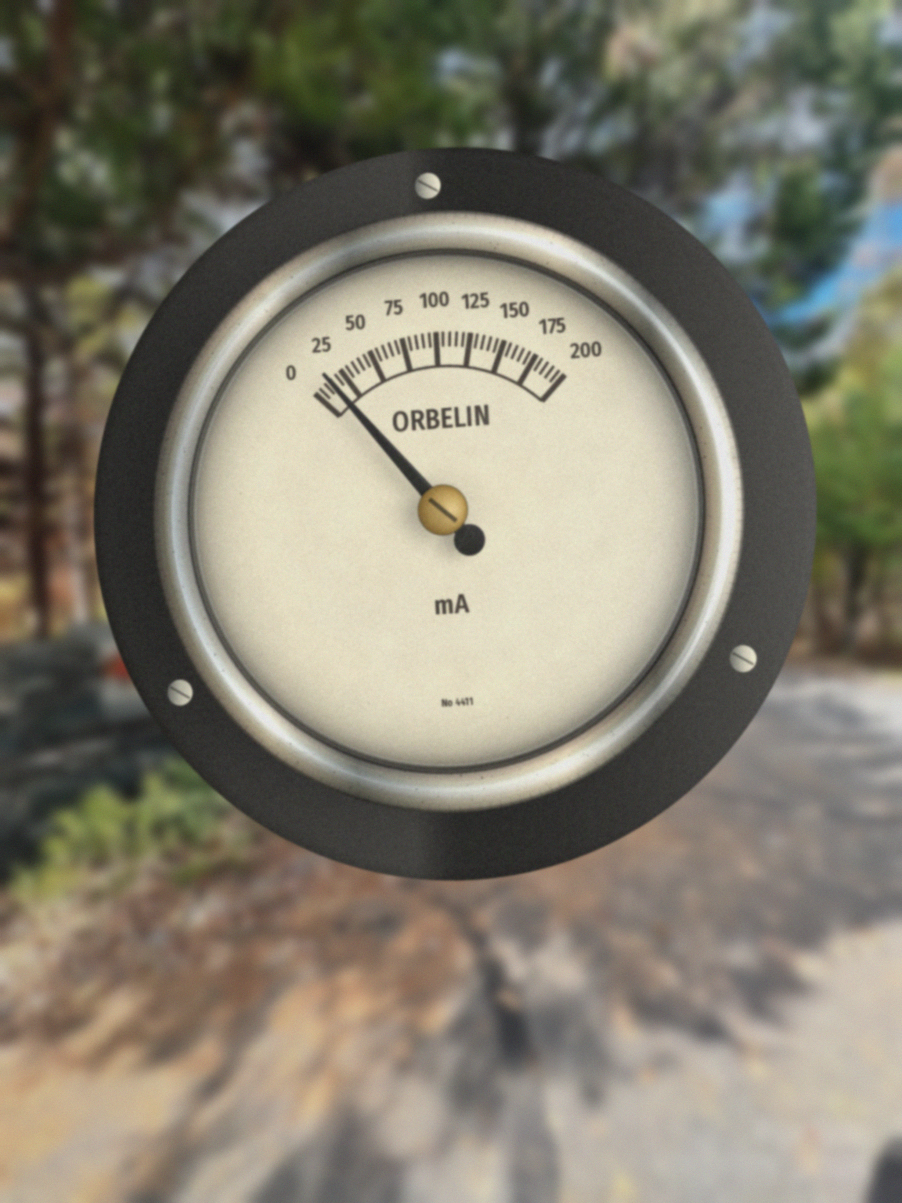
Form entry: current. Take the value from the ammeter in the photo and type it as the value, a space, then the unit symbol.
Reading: 15 mA
